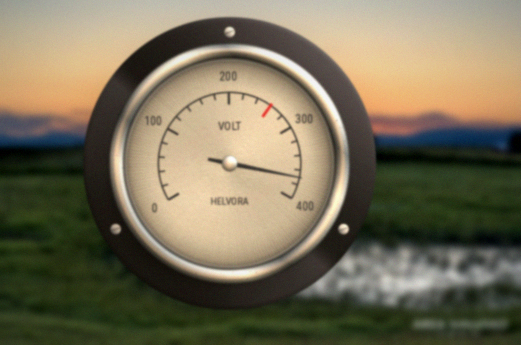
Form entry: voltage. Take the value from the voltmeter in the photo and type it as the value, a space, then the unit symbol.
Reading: 370 V
